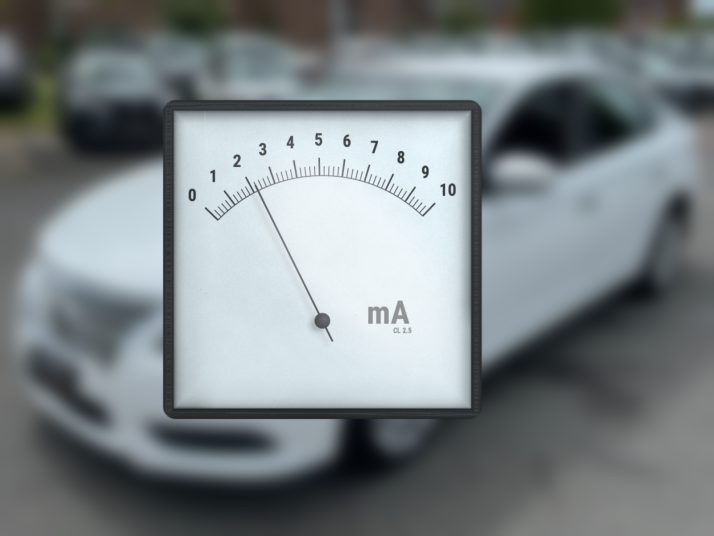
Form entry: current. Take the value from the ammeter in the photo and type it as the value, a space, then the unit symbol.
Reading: 2.2 mA
